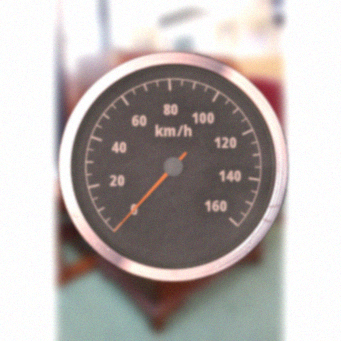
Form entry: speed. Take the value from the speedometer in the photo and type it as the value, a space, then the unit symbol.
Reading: 0 km/h
